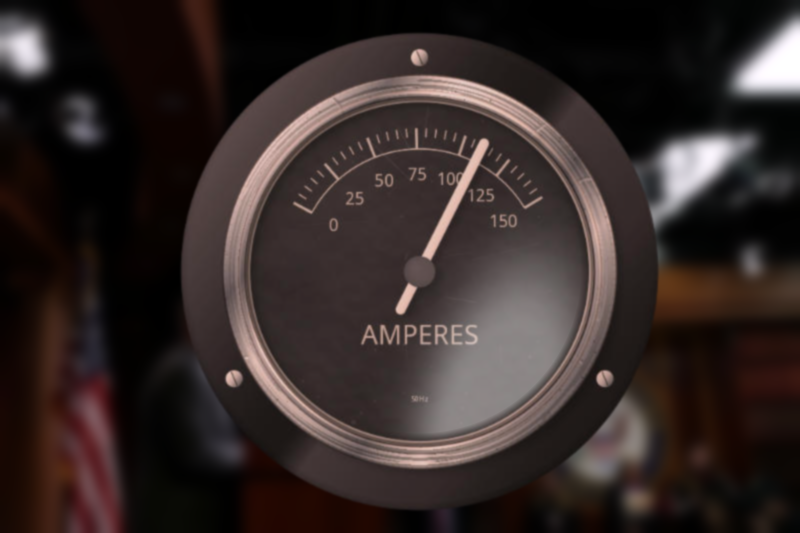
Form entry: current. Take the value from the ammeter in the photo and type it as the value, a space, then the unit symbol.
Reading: 110 A
